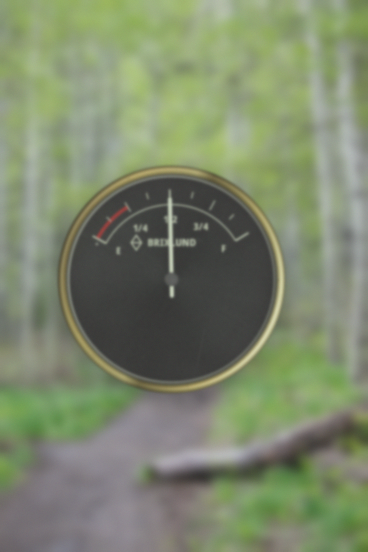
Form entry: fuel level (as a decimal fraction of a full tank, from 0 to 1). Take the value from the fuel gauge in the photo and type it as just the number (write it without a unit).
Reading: 0.5
